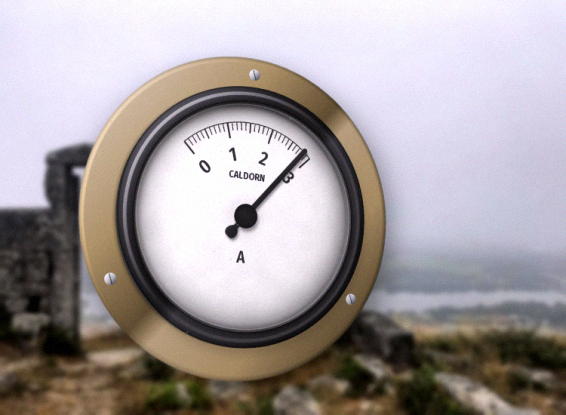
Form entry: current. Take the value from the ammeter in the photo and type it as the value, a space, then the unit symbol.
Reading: 2.8 A
